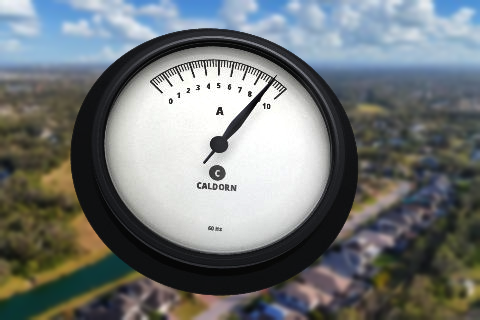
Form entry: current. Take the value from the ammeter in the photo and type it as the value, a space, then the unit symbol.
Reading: 9 A
